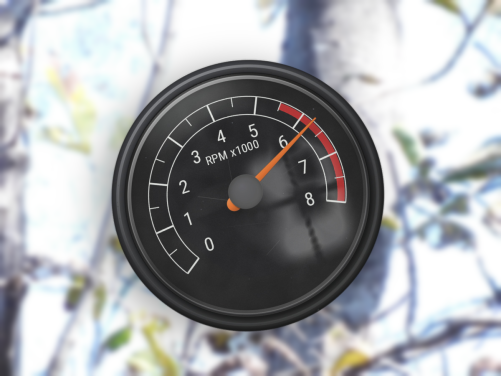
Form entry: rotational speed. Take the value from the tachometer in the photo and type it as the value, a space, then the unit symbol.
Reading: 6250 rpm
